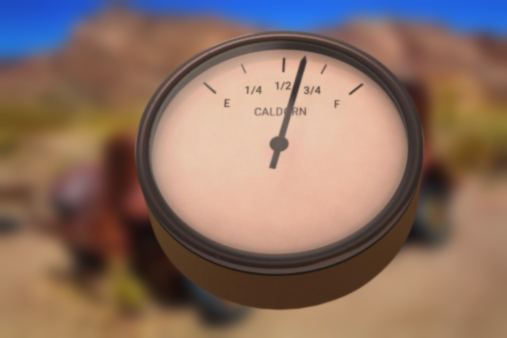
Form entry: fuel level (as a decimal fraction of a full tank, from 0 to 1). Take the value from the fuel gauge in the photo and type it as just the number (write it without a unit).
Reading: 0.625
